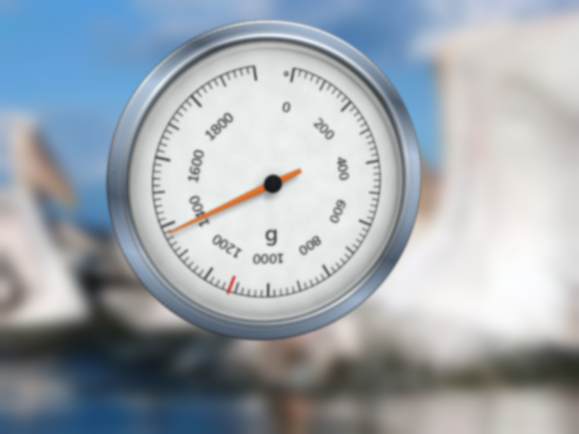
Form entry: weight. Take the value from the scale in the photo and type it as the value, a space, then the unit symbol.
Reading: 1380 g
